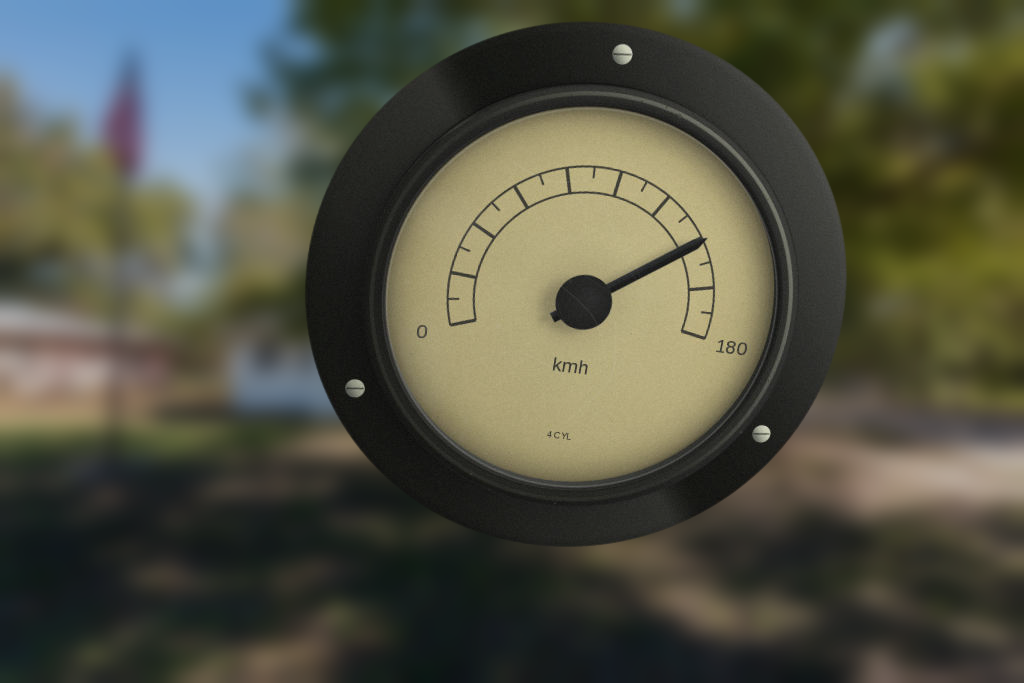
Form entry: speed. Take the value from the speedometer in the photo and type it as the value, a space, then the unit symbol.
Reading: 140 km/h
